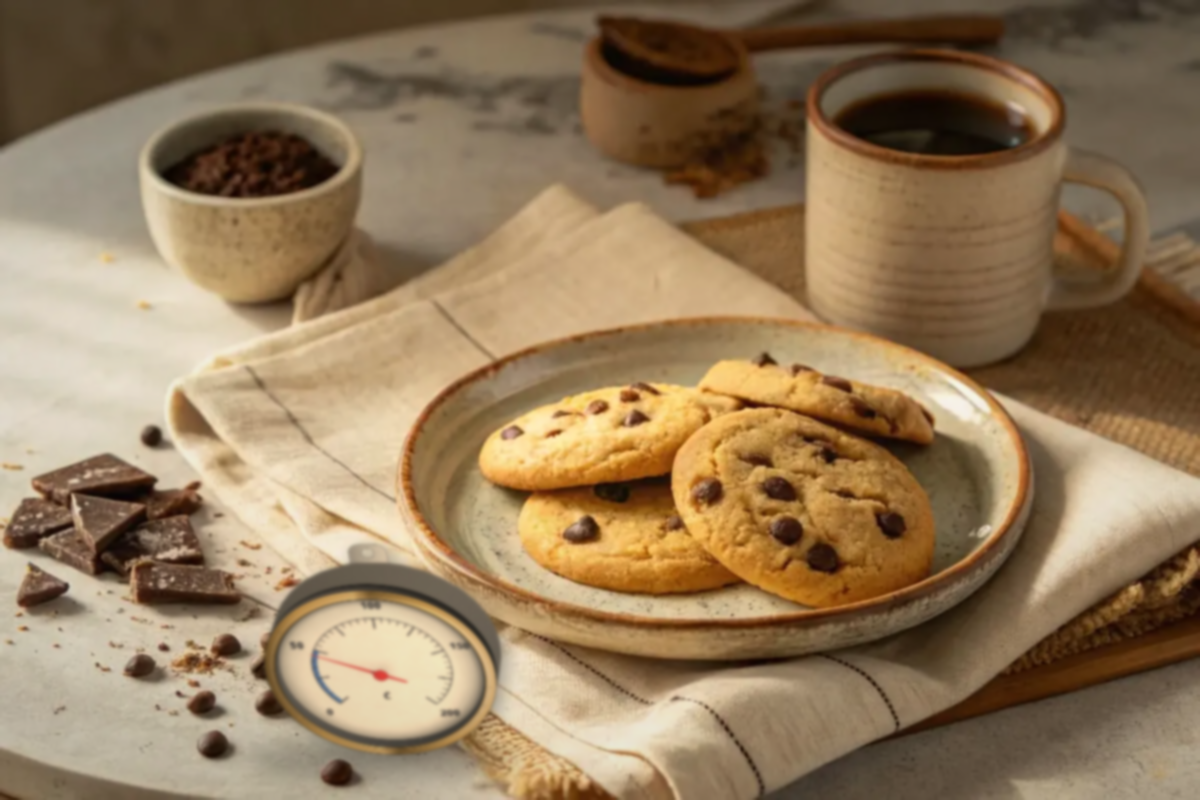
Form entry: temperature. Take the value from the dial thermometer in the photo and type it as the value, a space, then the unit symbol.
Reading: 50 °C
